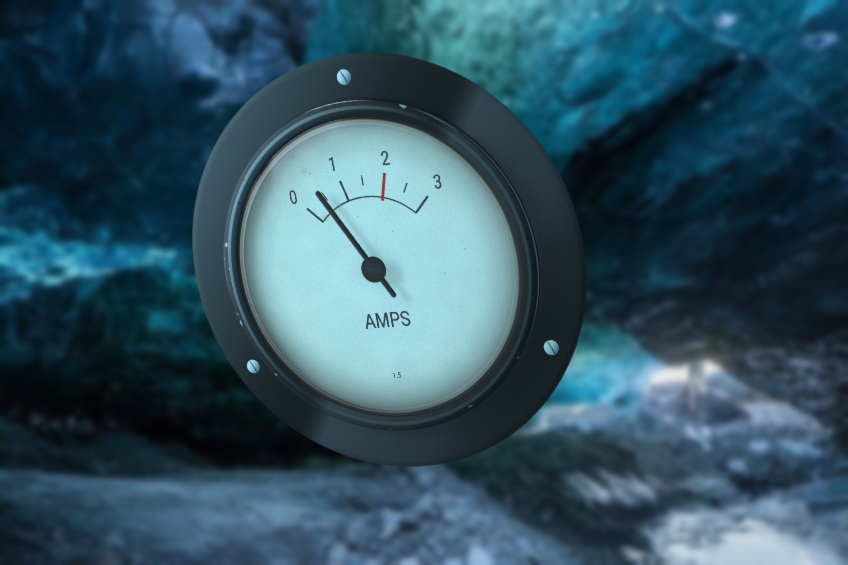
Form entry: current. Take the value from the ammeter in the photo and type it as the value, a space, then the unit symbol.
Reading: 0.5 A
